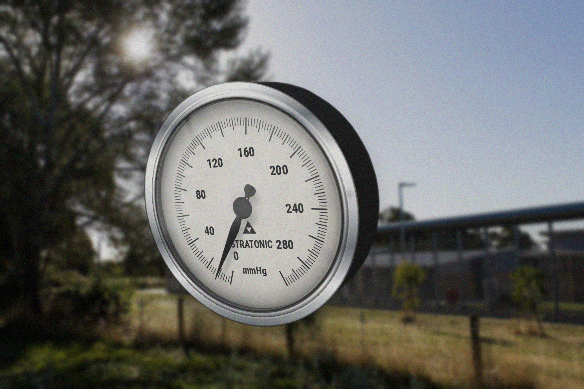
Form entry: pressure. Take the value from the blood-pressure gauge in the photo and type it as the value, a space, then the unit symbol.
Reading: 10 mmHg
